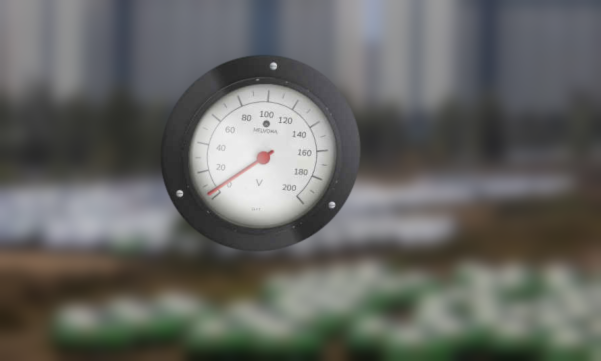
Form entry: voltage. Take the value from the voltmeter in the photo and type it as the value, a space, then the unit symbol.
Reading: 5 V
